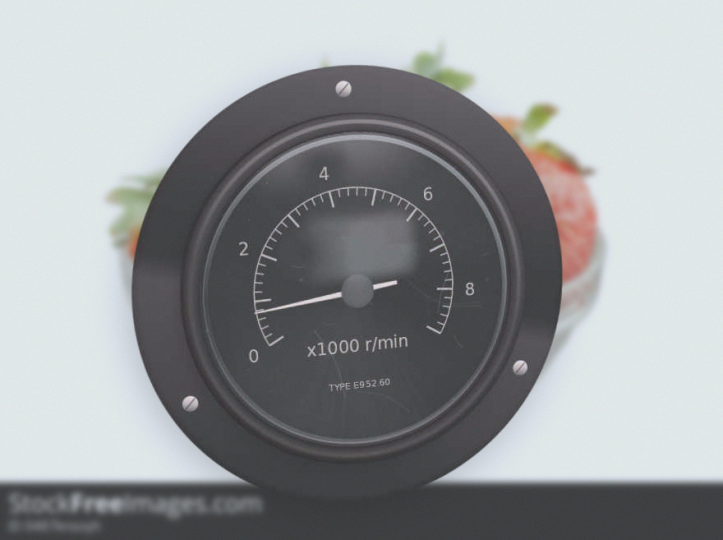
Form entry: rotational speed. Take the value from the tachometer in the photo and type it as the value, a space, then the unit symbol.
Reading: 800 rpm
